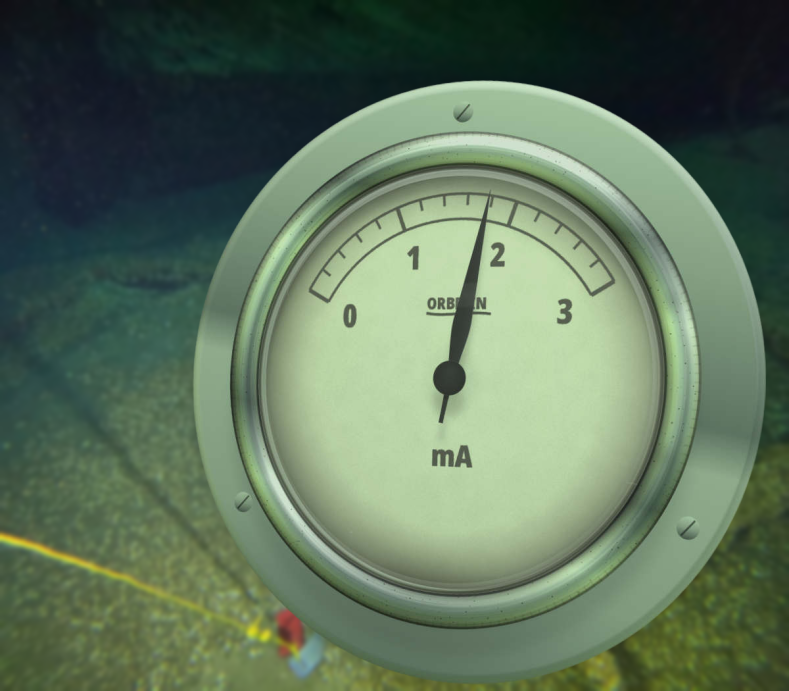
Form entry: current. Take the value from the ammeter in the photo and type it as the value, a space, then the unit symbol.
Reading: 1.8 mA
